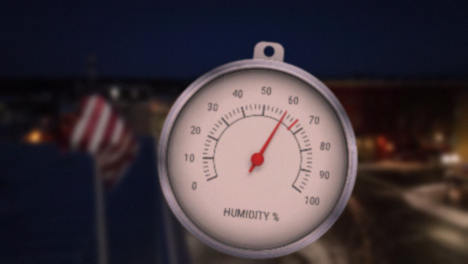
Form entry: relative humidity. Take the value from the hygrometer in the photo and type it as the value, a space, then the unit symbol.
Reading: 60 %
